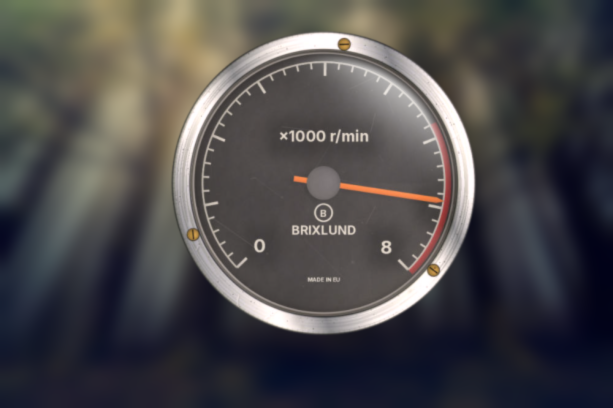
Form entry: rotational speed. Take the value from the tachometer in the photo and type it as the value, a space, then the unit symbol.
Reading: 6900 rpm
